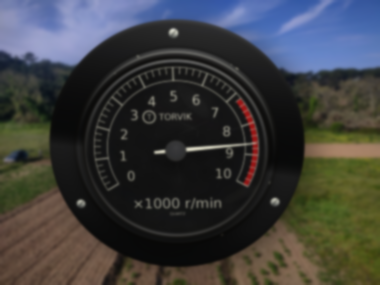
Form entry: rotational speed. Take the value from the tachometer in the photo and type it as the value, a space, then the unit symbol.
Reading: 8600 rpm
